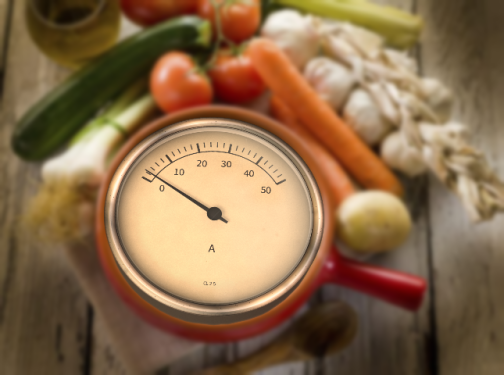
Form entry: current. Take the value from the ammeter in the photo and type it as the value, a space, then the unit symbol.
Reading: 2 A
